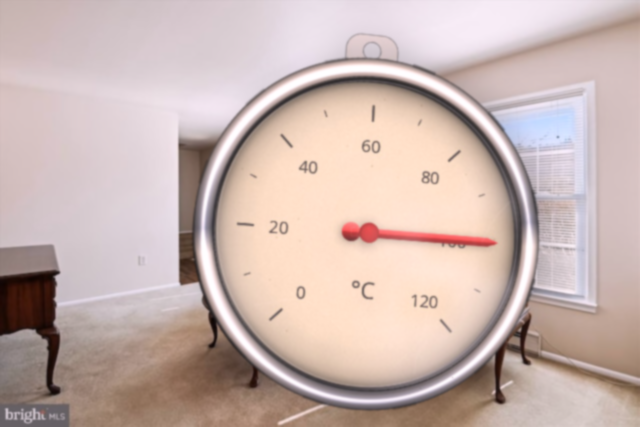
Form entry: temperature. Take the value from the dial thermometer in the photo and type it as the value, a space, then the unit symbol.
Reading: 100 °C
